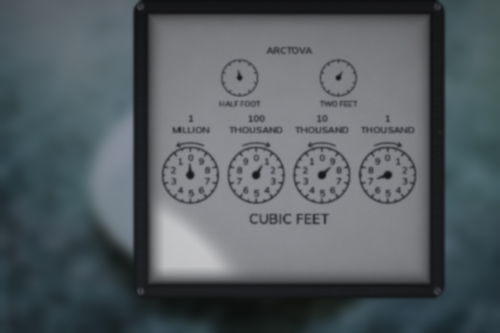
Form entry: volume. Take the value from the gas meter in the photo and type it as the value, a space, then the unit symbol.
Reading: 8700 ft³
